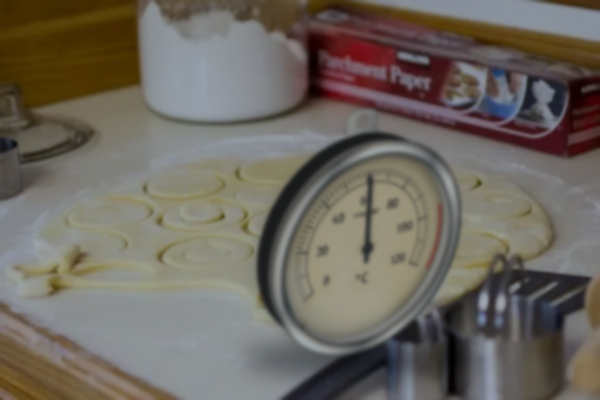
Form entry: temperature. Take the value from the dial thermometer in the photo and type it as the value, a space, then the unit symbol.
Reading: 60 °C
